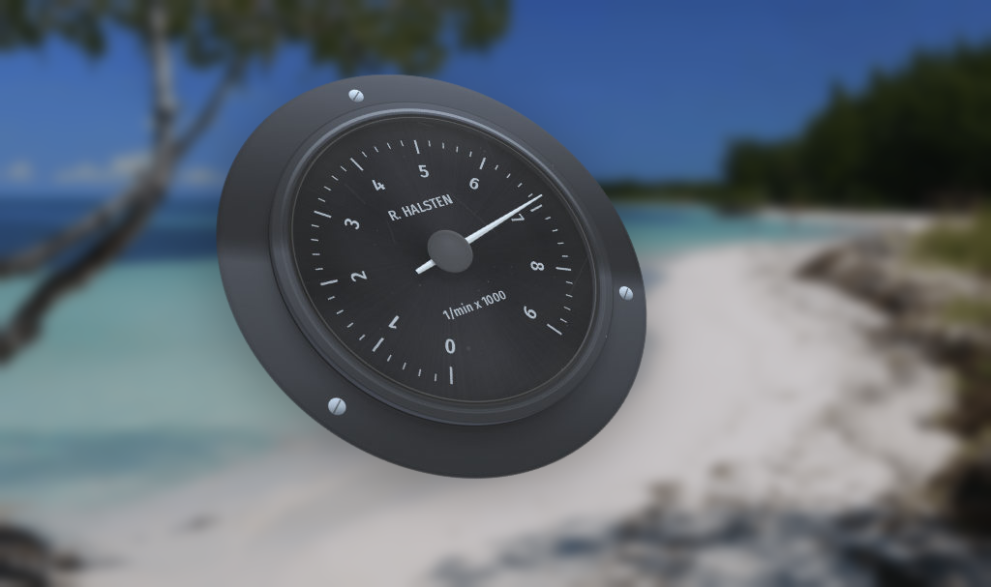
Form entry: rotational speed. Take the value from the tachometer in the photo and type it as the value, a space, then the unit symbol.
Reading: 6900 rpm
